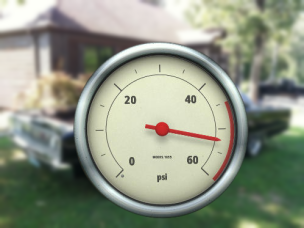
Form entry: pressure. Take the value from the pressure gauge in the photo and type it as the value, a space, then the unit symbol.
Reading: 52.5 psi
